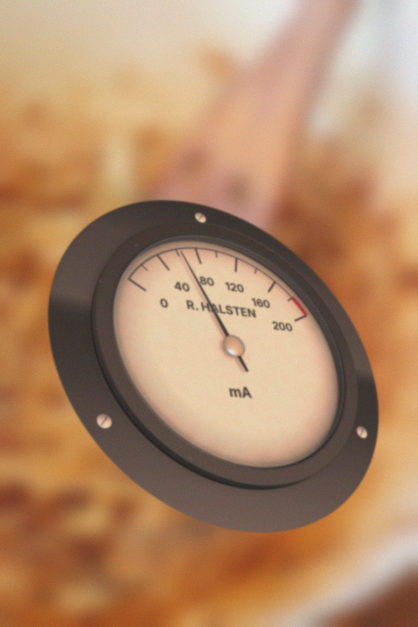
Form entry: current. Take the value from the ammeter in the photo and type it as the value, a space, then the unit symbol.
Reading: 60 mA
